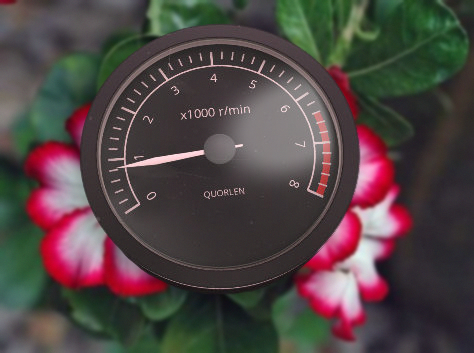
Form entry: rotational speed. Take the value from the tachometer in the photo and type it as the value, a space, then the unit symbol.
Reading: 800 rpm
